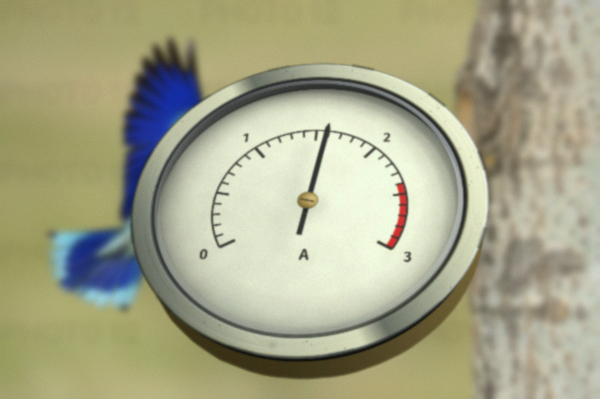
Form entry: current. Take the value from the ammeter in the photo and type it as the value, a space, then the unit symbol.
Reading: 1.6 A
